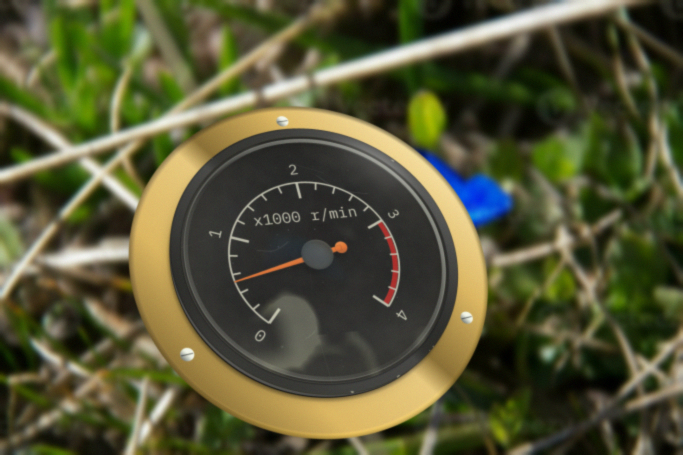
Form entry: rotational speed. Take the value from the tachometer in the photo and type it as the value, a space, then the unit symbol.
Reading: 500 rpm
